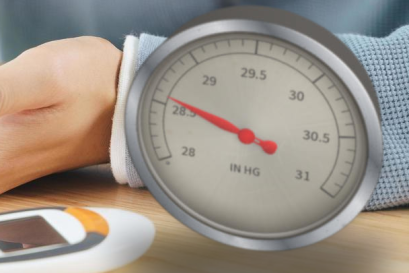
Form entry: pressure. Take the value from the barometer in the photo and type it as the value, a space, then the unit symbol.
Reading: 28.6 inHg
